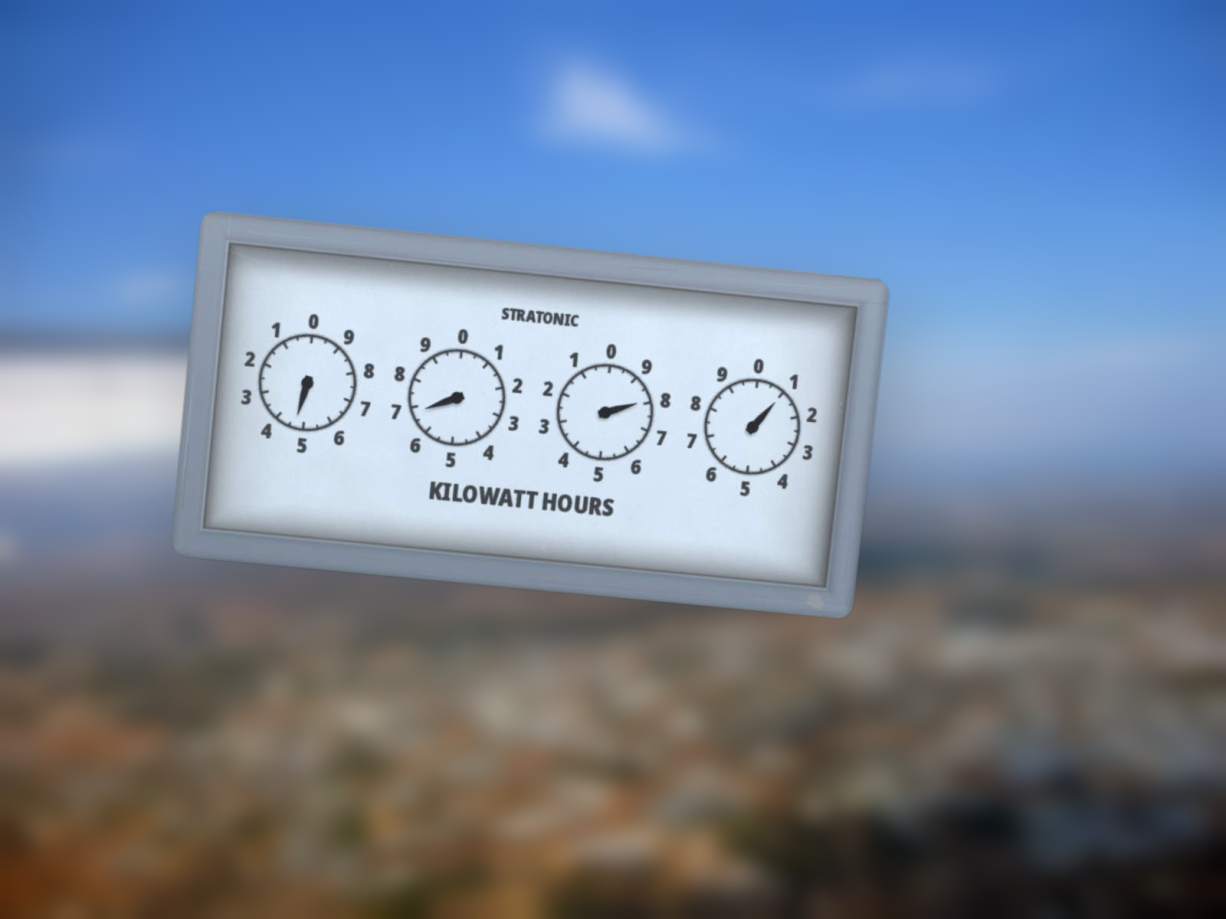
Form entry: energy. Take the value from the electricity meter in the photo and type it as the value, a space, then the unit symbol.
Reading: 4681 kWh
